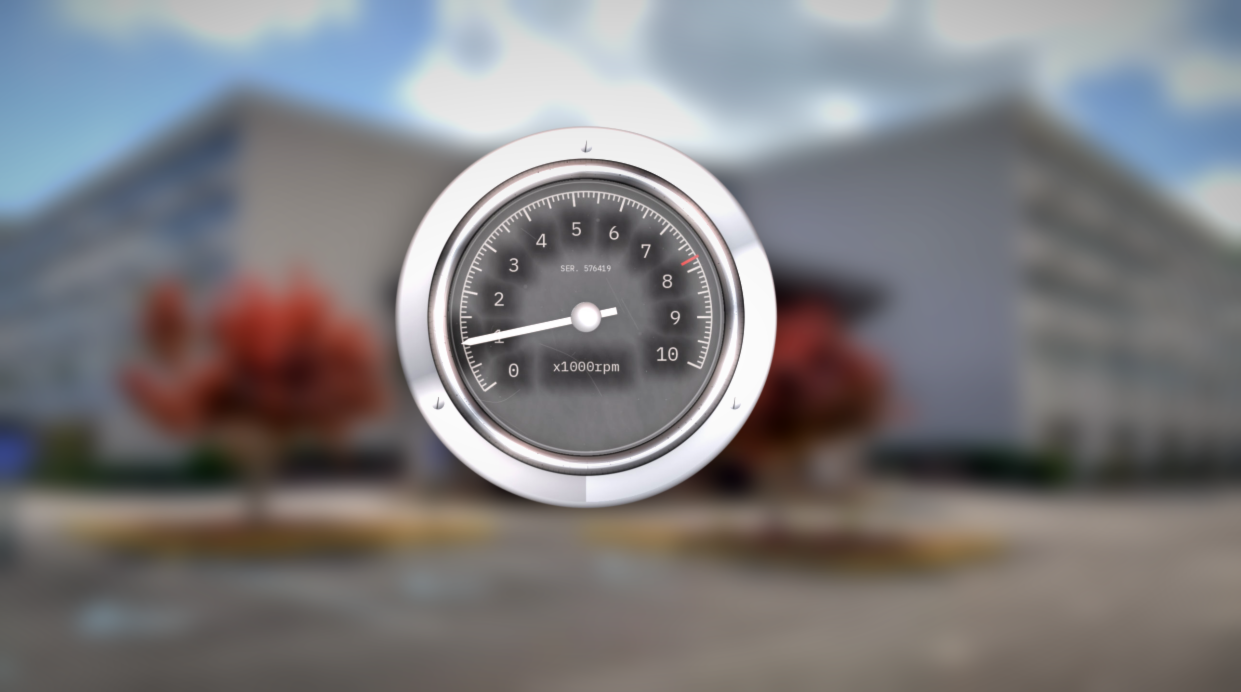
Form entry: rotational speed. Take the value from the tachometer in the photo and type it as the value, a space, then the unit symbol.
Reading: 1000 rpm
